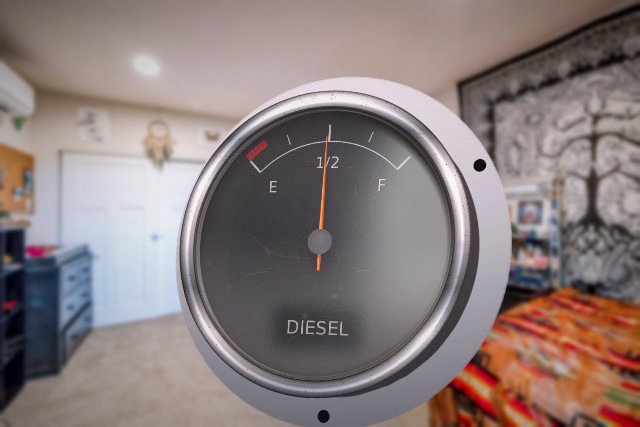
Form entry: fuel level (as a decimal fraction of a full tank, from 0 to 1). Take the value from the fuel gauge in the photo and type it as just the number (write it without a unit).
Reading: 0.5
